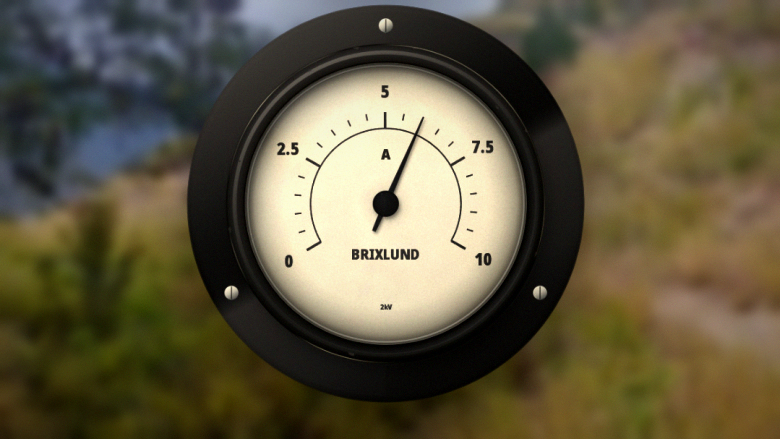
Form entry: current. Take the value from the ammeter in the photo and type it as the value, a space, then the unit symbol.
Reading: 6 A
